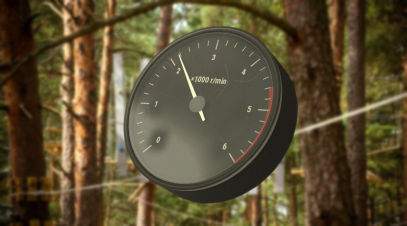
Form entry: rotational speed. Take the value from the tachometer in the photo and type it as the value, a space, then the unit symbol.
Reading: 2200 rpm
